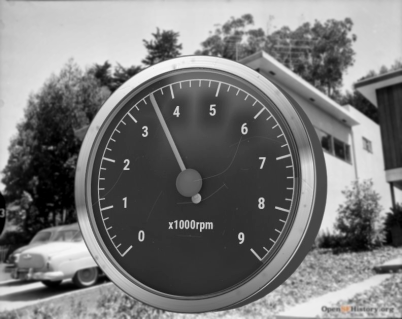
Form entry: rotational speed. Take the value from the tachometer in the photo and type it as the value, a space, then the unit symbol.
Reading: 3600 rpm
